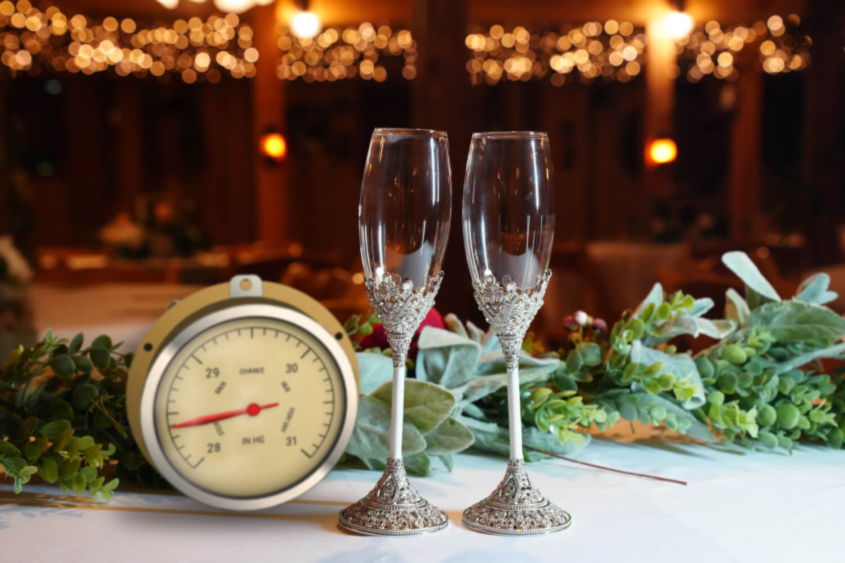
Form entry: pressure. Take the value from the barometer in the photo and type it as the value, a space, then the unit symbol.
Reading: 28.4 inHg
